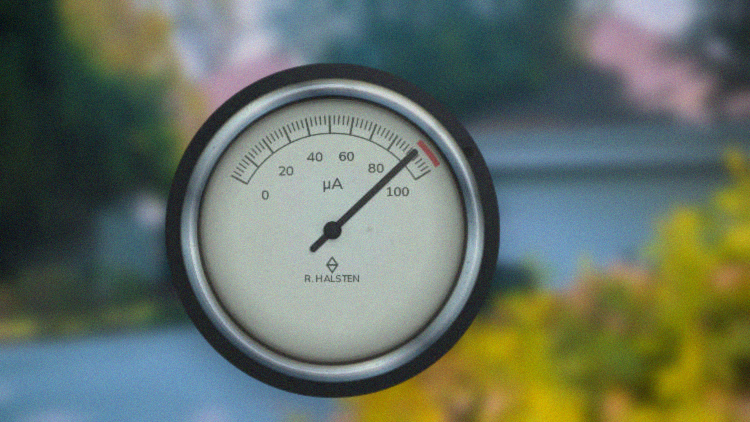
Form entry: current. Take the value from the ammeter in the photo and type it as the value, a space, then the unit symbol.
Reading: 90 µA
